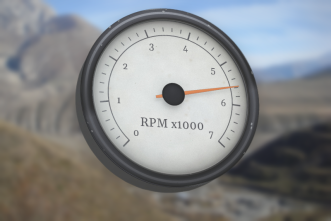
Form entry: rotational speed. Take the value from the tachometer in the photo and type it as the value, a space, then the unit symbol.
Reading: 5600 rpm
